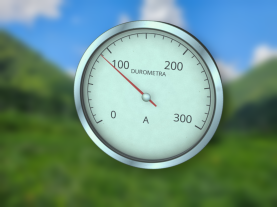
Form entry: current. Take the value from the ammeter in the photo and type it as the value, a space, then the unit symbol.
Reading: 90 A
